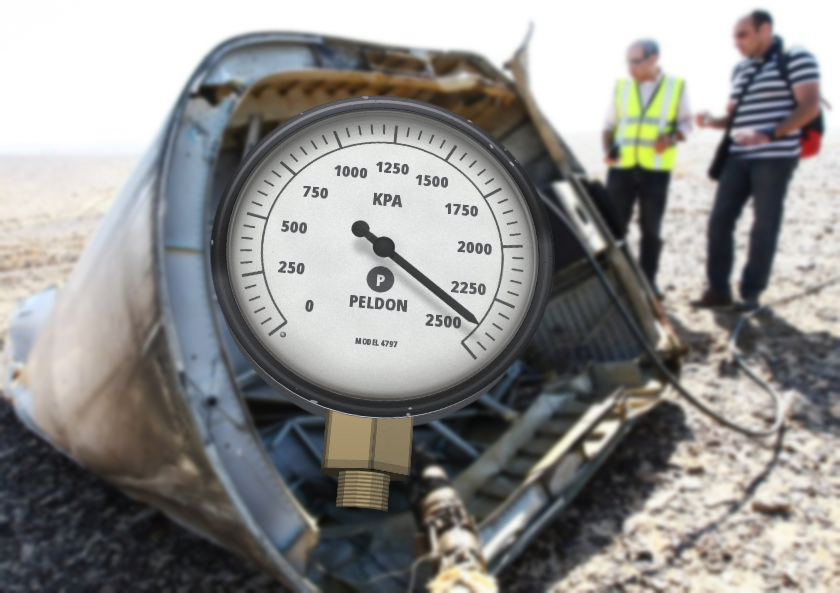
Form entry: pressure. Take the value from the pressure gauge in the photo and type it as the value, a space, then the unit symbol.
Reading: 2400 kPa
